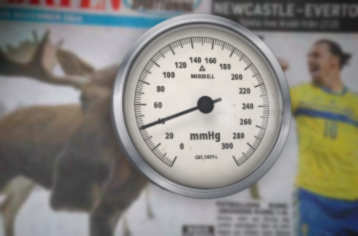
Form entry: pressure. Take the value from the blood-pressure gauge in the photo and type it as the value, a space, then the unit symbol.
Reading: 40 mmHg
